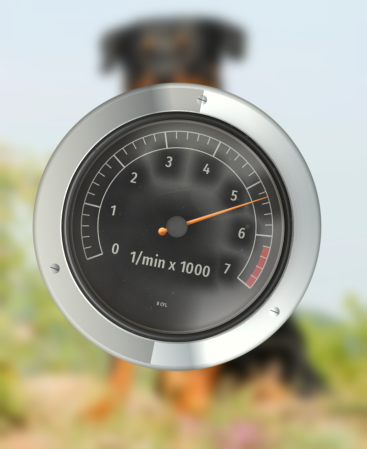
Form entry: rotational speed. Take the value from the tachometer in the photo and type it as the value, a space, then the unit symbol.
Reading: 5300 rpm
